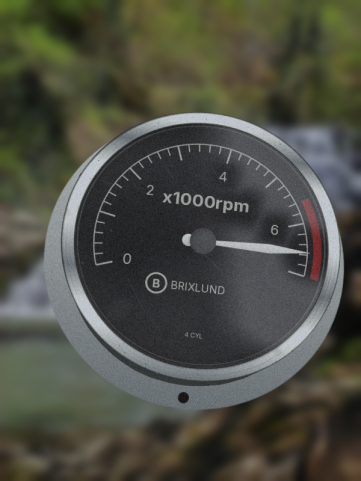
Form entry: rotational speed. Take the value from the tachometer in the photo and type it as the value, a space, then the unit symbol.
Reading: 6600 rpm
